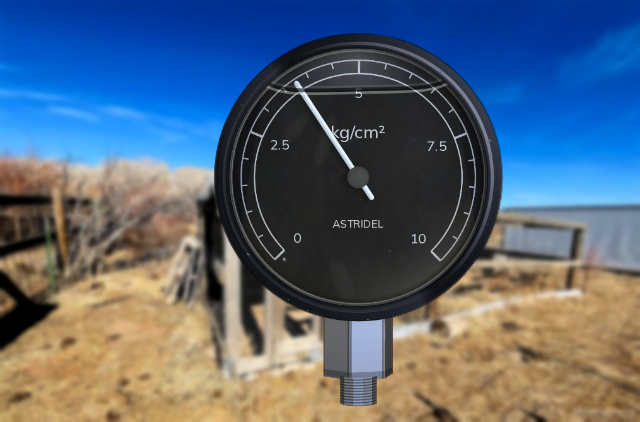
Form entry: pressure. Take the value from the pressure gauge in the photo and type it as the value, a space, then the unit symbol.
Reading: 3.75 kg/cm²
